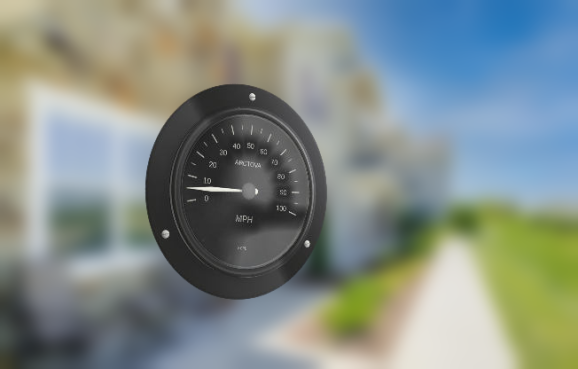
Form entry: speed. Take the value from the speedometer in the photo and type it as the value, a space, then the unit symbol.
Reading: 5 mph
